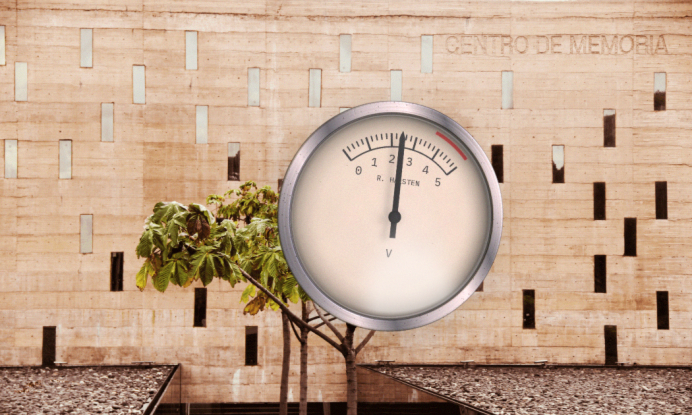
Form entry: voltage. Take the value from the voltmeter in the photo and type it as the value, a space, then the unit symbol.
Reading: 2.4 V
